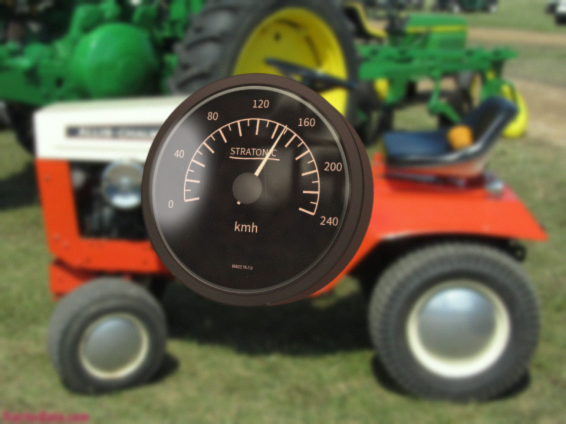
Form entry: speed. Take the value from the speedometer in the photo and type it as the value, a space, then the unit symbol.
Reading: 150 km/h
